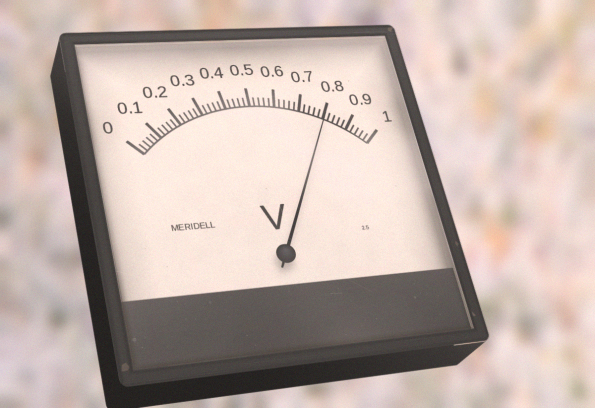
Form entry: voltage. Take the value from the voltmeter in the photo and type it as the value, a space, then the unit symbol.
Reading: 0.8 V
